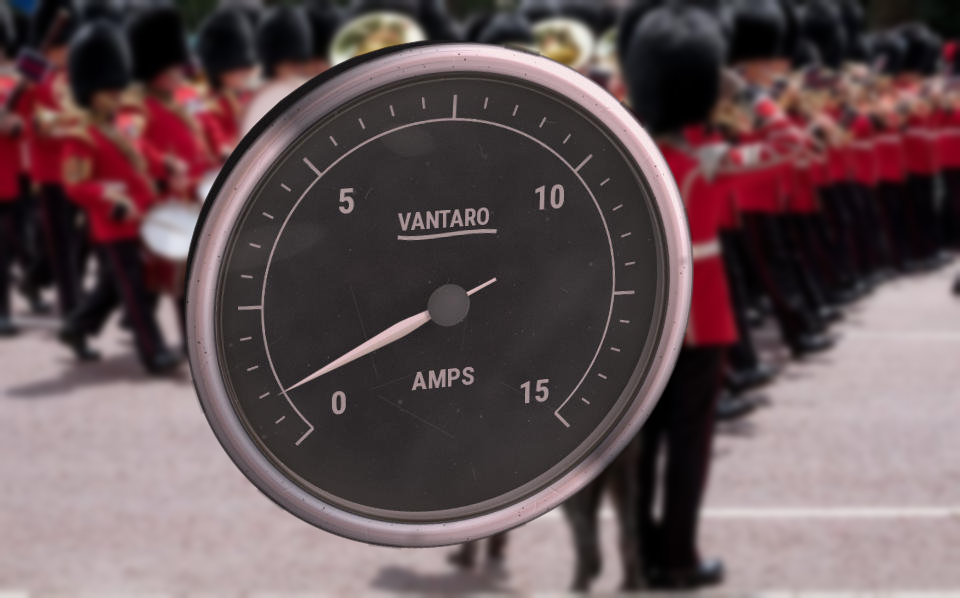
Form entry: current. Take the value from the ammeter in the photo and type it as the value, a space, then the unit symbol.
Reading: 1 A
